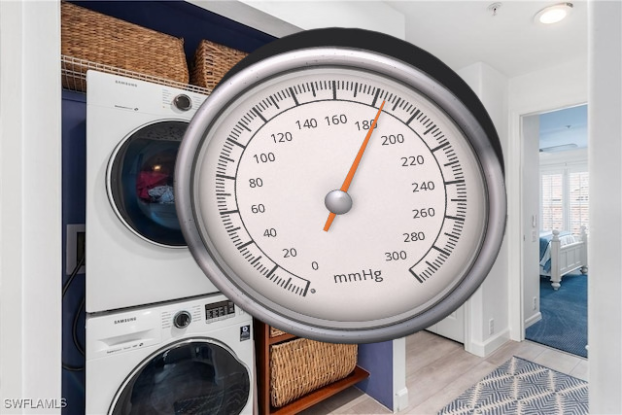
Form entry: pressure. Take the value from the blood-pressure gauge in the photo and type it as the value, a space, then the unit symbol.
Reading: 184 mmHg
